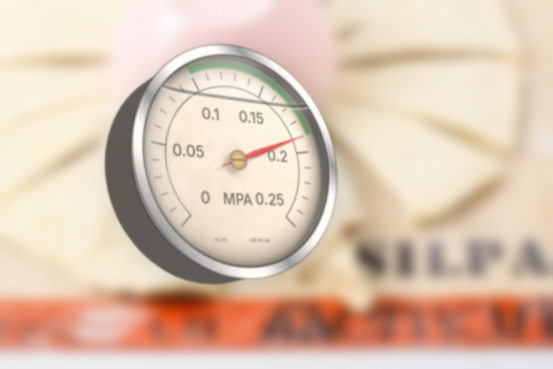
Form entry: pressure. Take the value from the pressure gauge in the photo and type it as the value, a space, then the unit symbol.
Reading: 0.19 MPa
